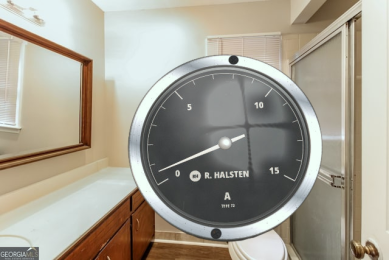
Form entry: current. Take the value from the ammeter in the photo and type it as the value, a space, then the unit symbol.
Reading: 0.5 A
